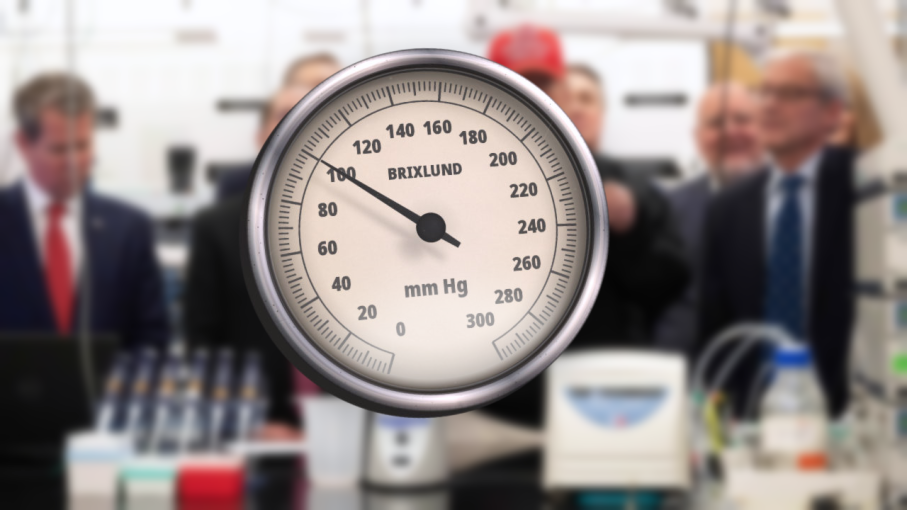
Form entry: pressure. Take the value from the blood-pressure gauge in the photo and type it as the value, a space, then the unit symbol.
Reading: 100 mmHg
